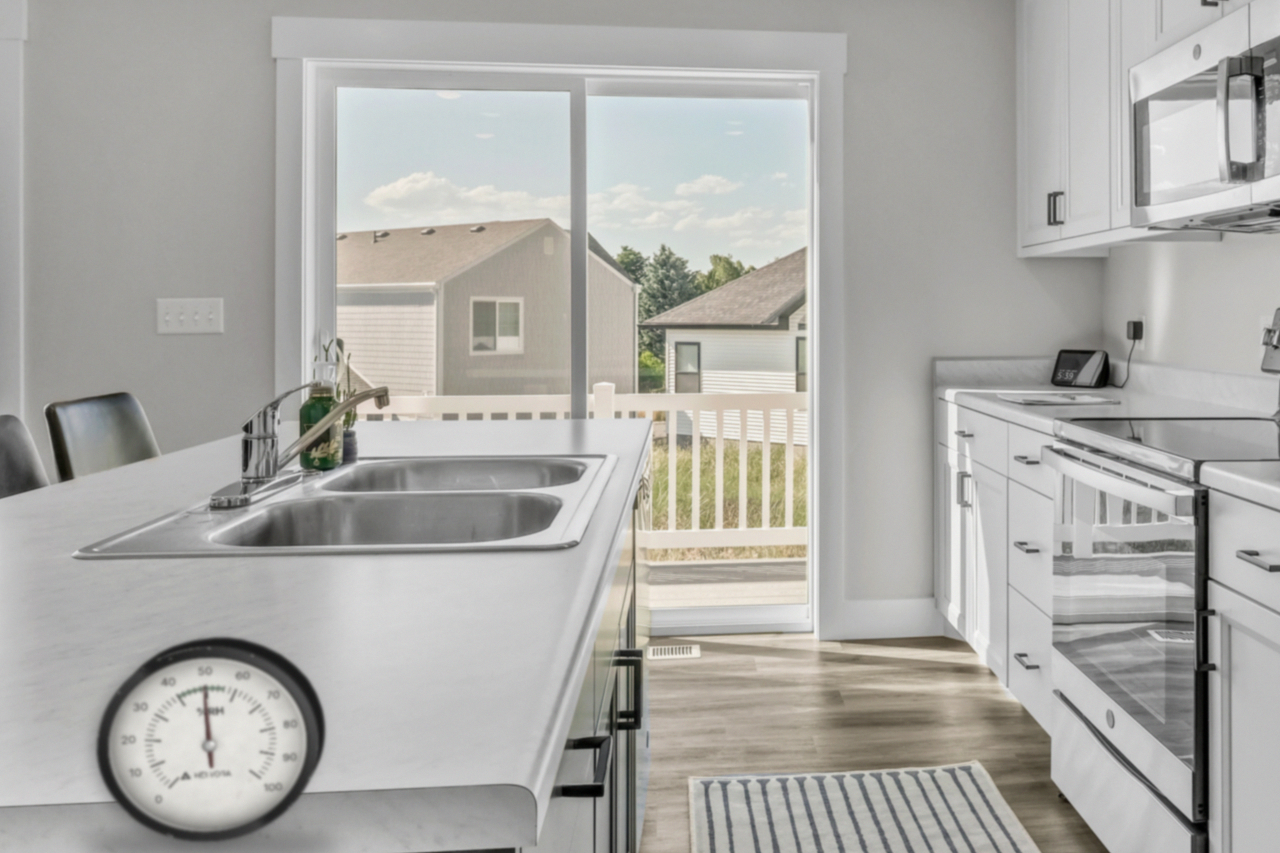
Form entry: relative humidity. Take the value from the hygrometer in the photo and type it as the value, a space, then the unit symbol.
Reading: 50 %
